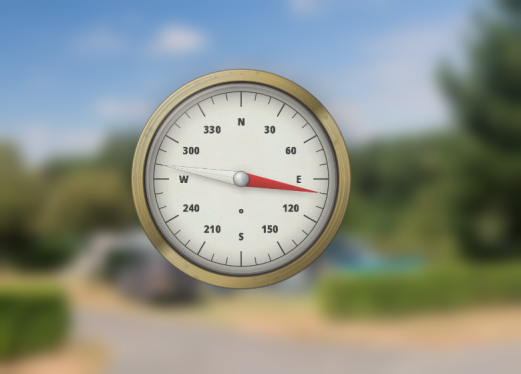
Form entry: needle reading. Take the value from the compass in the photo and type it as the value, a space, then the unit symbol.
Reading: 100 °
